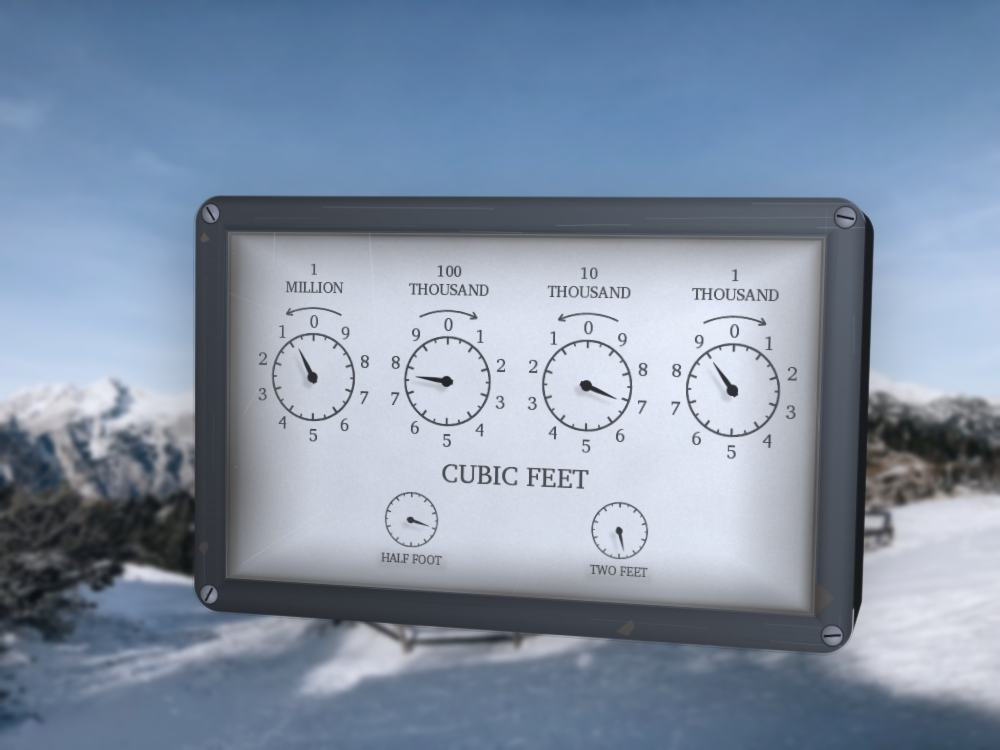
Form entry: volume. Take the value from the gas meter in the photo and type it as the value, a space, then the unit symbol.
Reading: 76900 ft³
